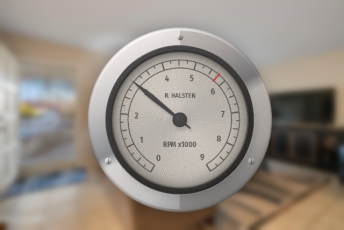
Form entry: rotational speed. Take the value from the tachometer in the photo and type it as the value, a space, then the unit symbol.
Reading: 3000 rpm
